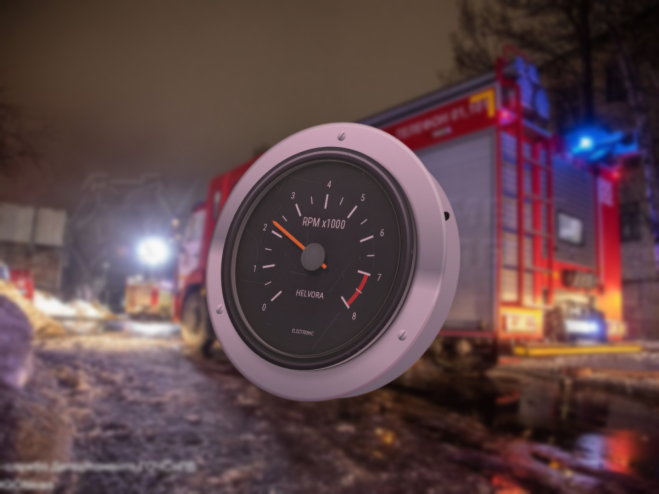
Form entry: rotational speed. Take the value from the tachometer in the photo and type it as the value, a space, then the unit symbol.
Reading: 2250 rpm
